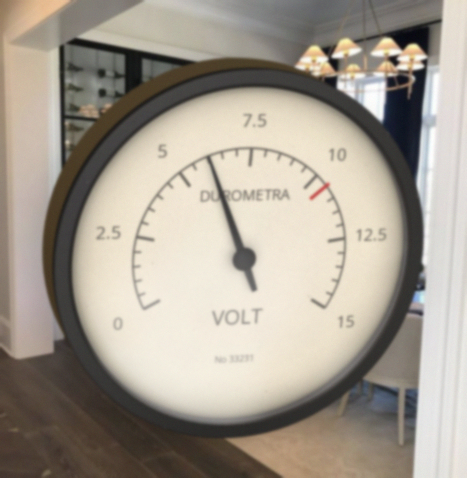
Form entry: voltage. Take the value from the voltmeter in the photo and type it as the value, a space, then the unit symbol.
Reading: 6 V
